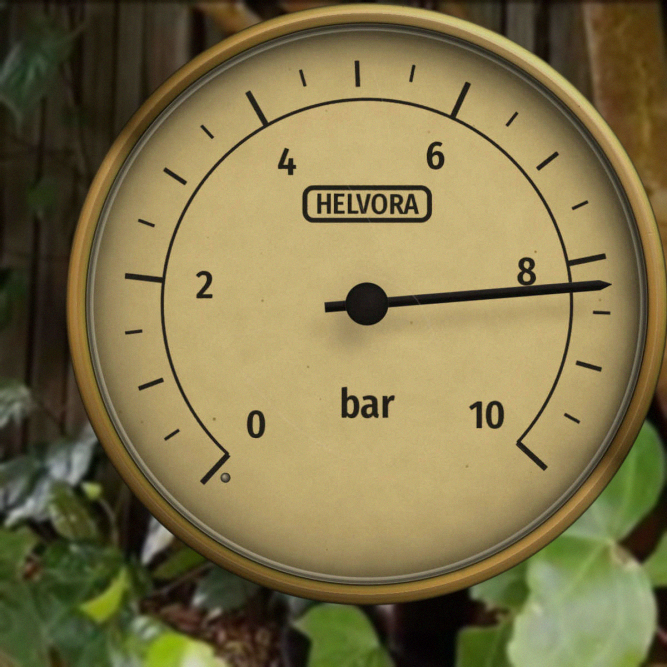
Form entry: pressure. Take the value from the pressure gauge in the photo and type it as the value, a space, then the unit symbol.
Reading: 8.25 bar
